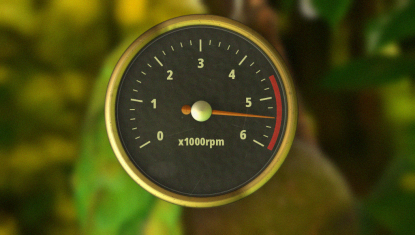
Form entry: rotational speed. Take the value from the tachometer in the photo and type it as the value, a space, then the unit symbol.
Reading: 5400 rpm
